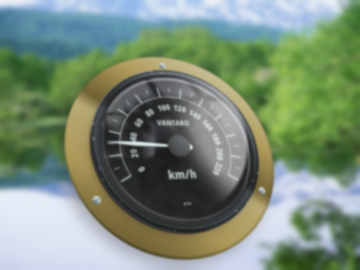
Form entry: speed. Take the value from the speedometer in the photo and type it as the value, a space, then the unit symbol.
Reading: 30 km/h
